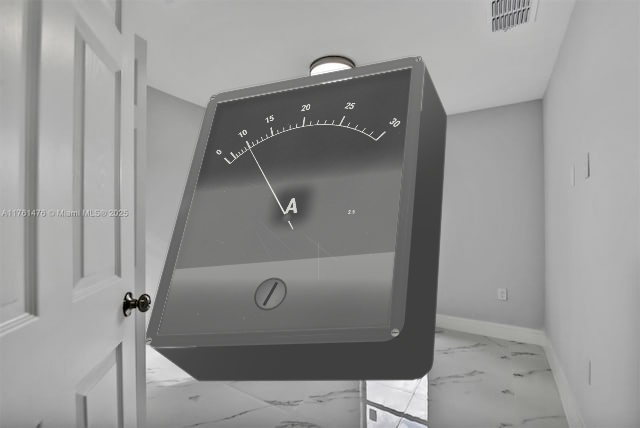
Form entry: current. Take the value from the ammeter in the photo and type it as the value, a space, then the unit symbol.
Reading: 10 A
